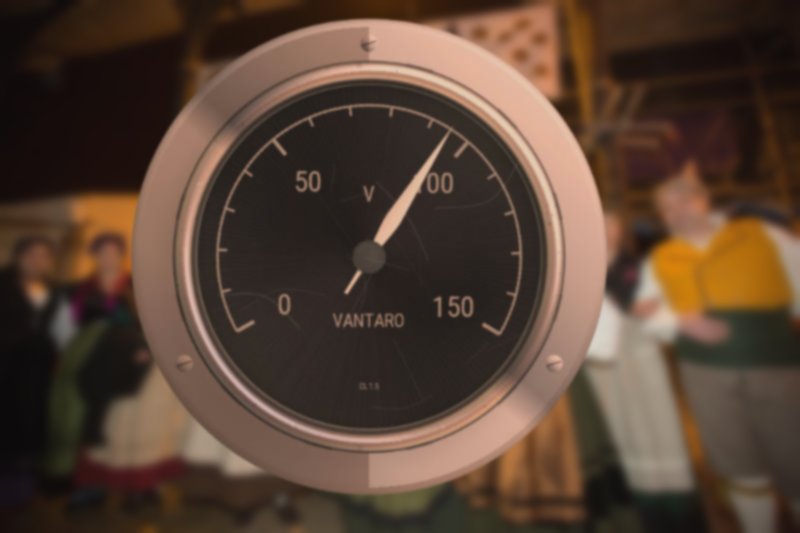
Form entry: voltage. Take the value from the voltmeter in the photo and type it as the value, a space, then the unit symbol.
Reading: 95 V
